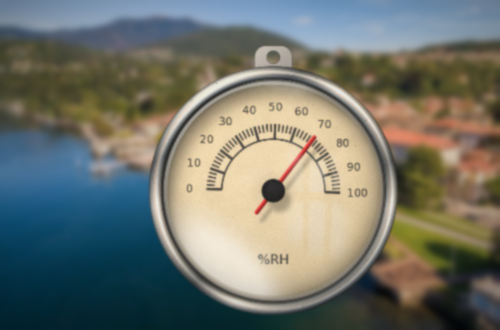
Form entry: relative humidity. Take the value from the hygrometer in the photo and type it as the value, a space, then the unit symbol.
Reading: 70 %
